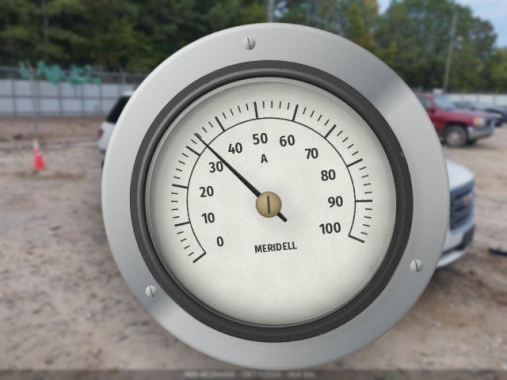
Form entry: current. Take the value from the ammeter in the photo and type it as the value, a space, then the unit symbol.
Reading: 34 A
